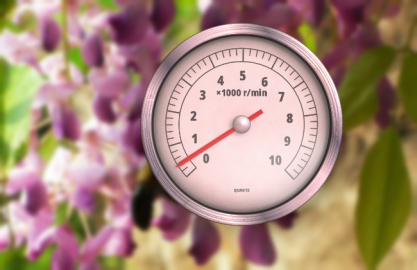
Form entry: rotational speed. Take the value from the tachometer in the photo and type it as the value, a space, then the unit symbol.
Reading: 400 rpm
